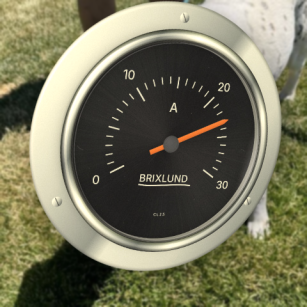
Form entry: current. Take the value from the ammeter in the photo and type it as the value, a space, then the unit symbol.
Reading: 23 A
